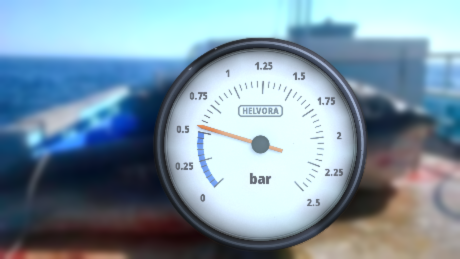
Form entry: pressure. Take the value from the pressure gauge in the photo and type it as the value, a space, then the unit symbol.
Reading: 0.55 bar
